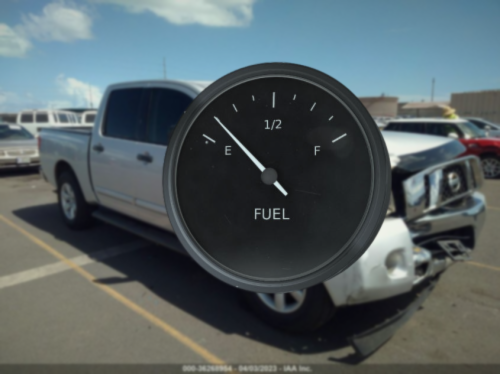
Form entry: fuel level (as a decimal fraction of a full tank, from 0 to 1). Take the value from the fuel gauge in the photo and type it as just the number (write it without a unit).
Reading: 0.125
